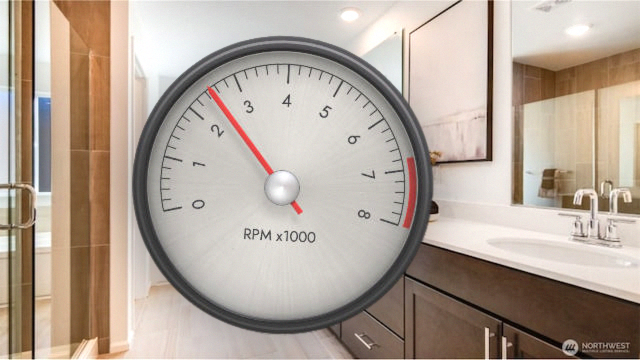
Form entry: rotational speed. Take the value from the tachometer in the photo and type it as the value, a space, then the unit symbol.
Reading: 2500 rpm
